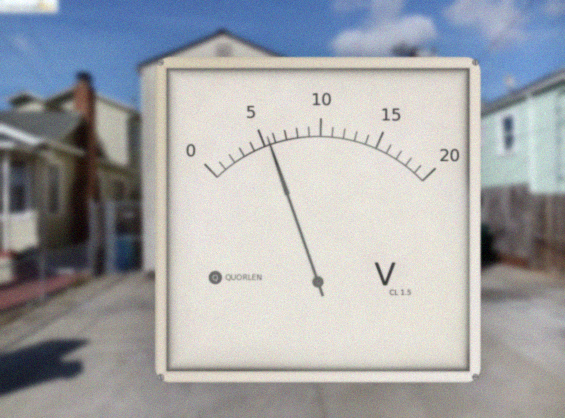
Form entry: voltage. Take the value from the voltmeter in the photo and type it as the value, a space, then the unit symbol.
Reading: 5.5 V
